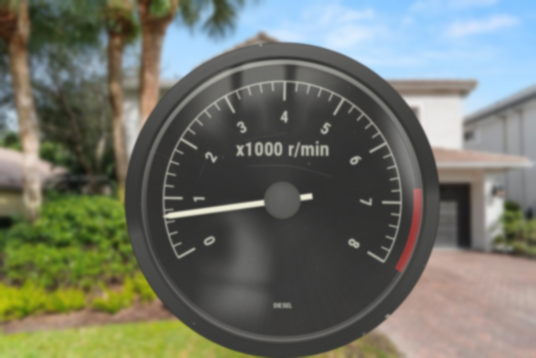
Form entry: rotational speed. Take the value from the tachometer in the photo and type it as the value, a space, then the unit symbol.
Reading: 700 rpm
